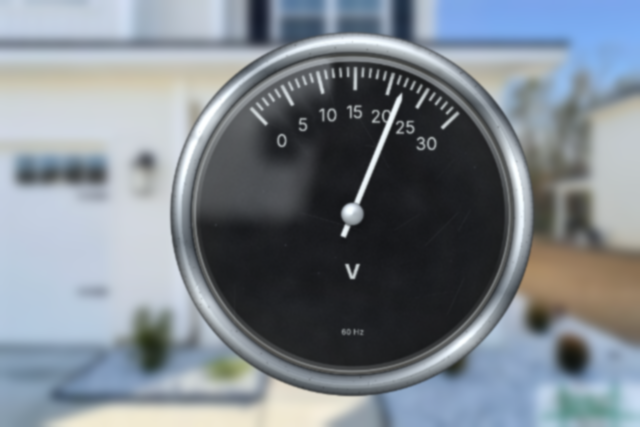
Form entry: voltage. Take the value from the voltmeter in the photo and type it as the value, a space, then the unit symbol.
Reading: 22 V
